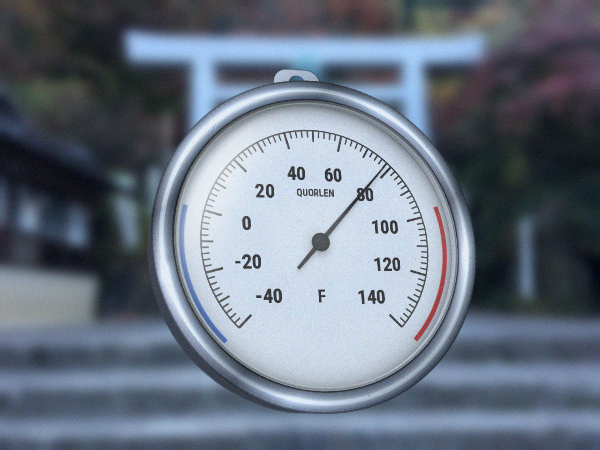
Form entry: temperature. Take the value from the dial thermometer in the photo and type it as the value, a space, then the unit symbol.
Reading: 78 °F
